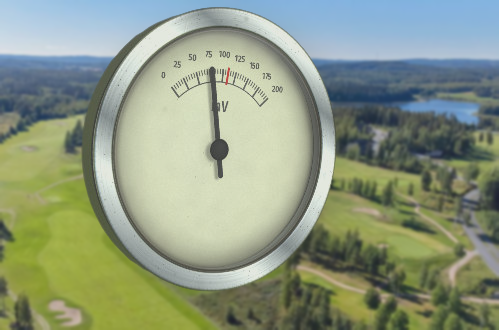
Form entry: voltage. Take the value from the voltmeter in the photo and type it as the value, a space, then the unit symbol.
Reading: 75 mV
